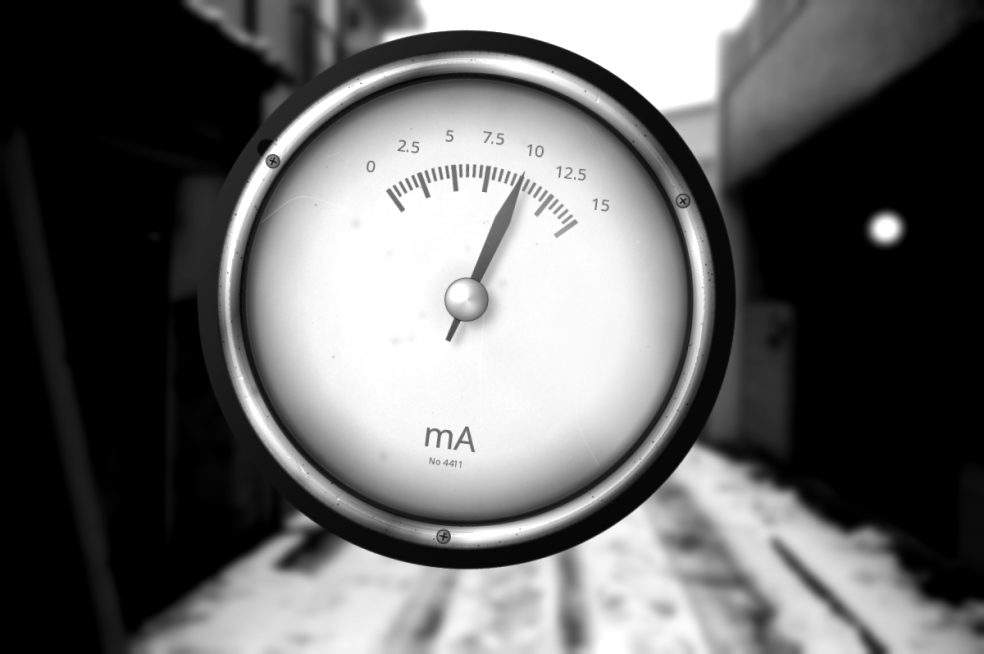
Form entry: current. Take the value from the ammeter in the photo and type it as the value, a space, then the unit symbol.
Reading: 10 mA
